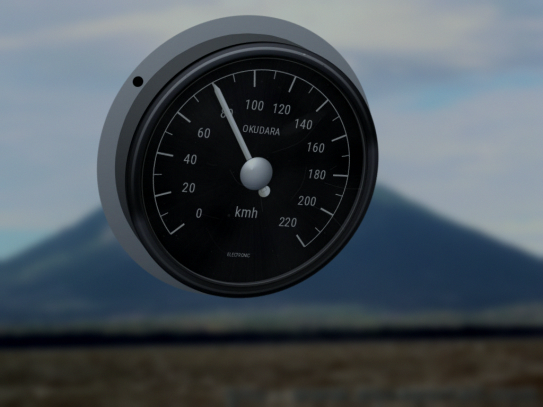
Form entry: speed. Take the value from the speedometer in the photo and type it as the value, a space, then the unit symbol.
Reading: 80 km/h
